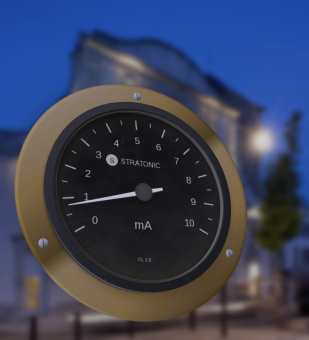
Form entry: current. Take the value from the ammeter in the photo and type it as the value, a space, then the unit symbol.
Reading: 0.75 mA
